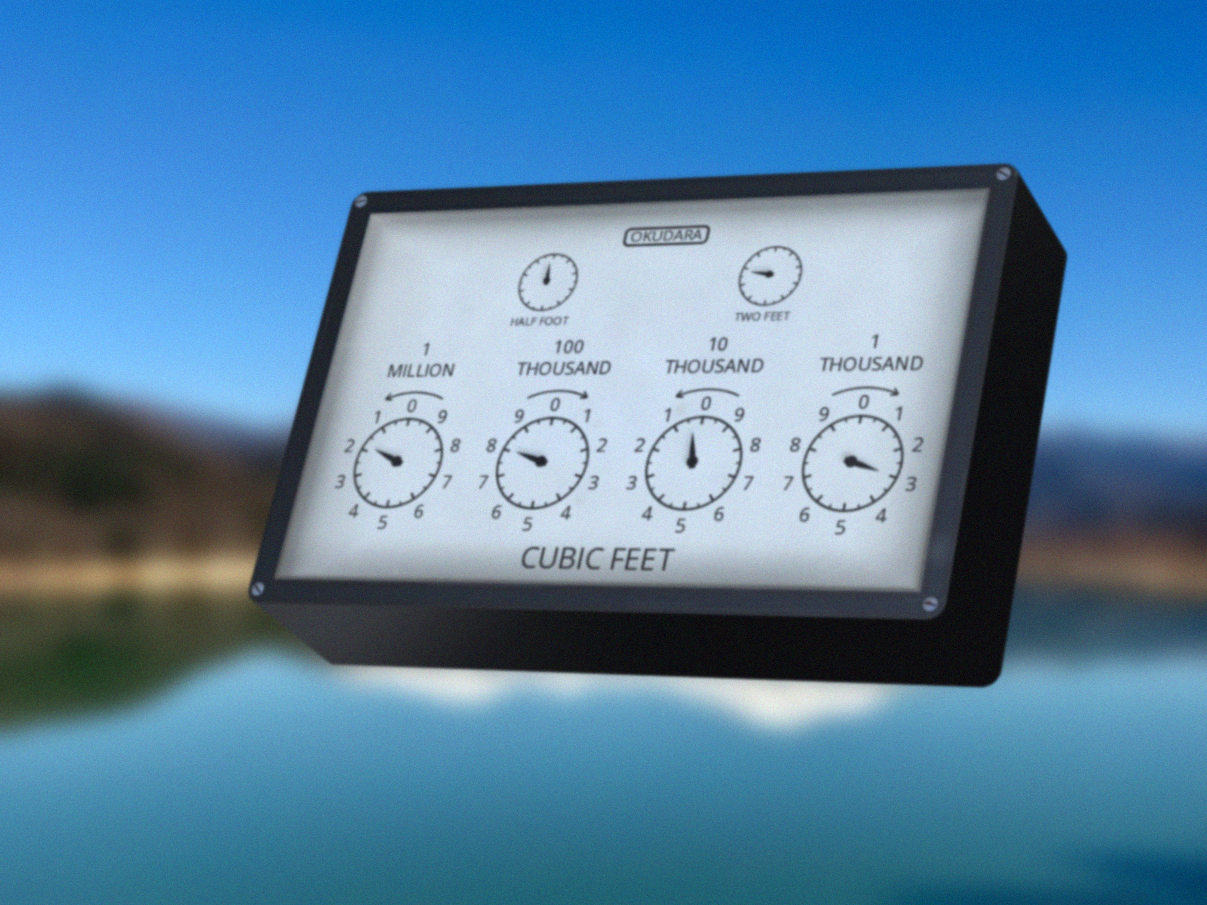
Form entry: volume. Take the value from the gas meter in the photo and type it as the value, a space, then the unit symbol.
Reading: 180300 ft³
